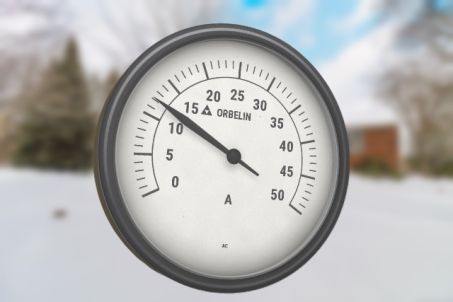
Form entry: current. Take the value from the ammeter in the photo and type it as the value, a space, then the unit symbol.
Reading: 12 A
